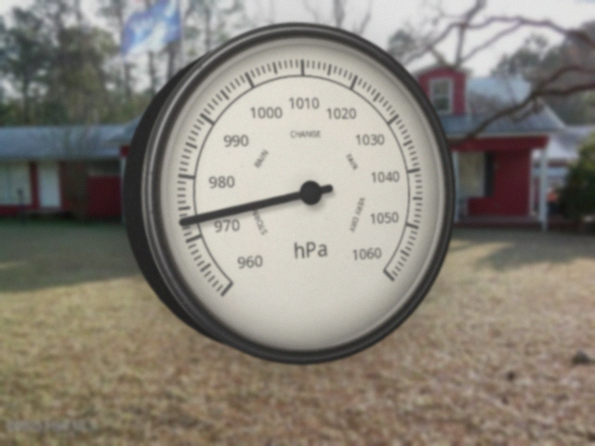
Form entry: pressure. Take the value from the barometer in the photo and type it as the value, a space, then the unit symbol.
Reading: 973 hPa
